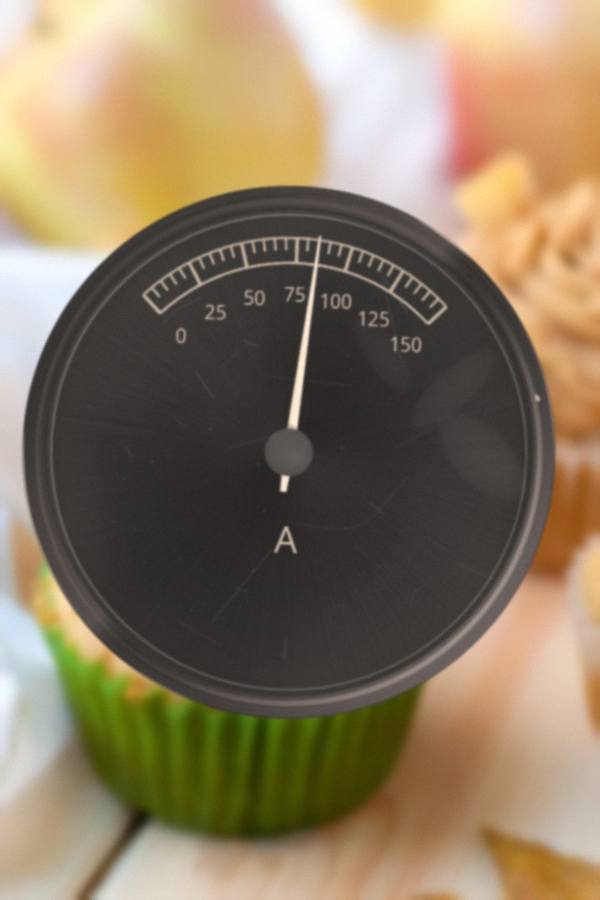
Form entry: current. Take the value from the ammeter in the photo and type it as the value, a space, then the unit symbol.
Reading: 85 A
